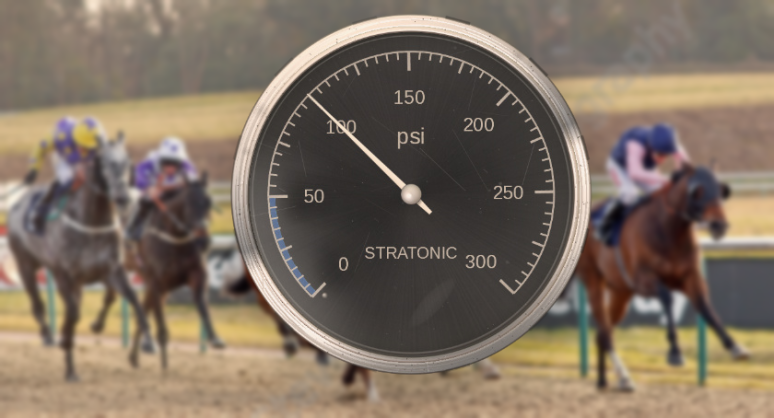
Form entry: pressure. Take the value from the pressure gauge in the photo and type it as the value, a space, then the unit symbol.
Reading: 100 psi
